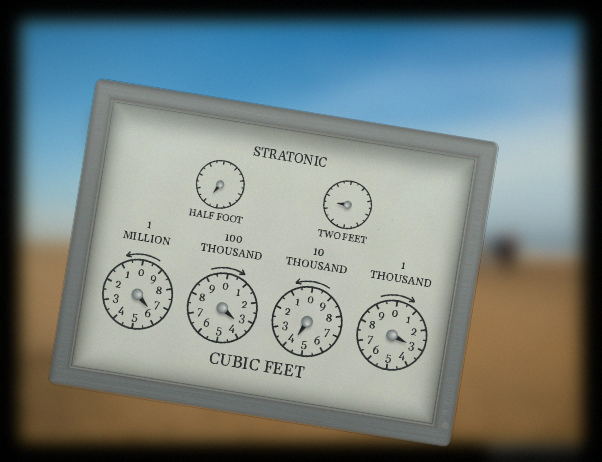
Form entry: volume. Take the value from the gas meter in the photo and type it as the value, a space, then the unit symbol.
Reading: 634300 ft³
